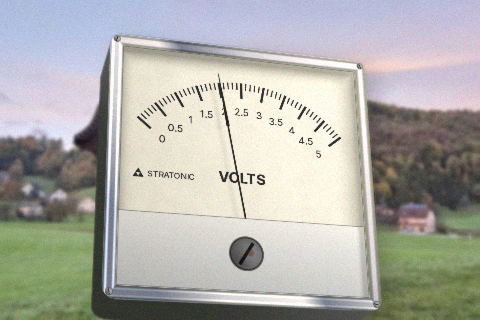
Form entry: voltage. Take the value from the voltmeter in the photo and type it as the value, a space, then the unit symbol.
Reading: 2 V
